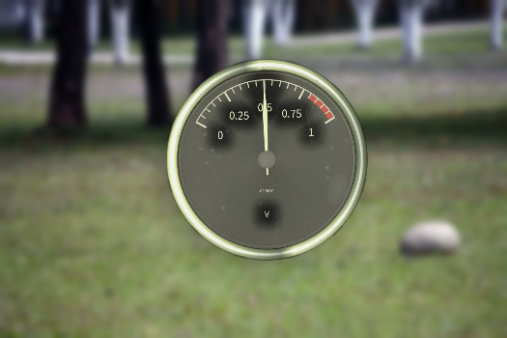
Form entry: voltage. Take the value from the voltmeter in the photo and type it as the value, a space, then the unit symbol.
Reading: 0.5 V
